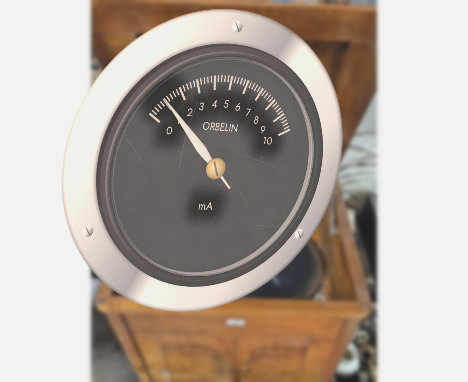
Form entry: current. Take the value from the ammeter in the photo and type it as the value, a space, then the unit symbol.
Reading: 1 mA
